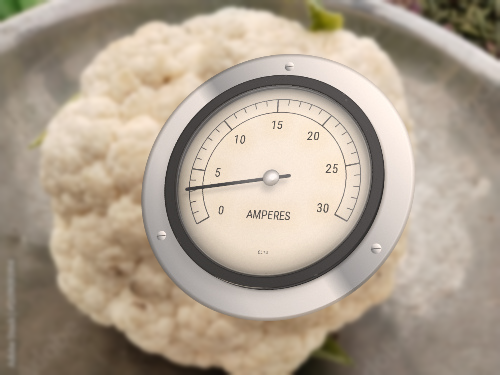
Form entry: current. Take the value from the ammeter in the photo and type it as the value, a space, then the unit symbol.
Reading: 3 A
